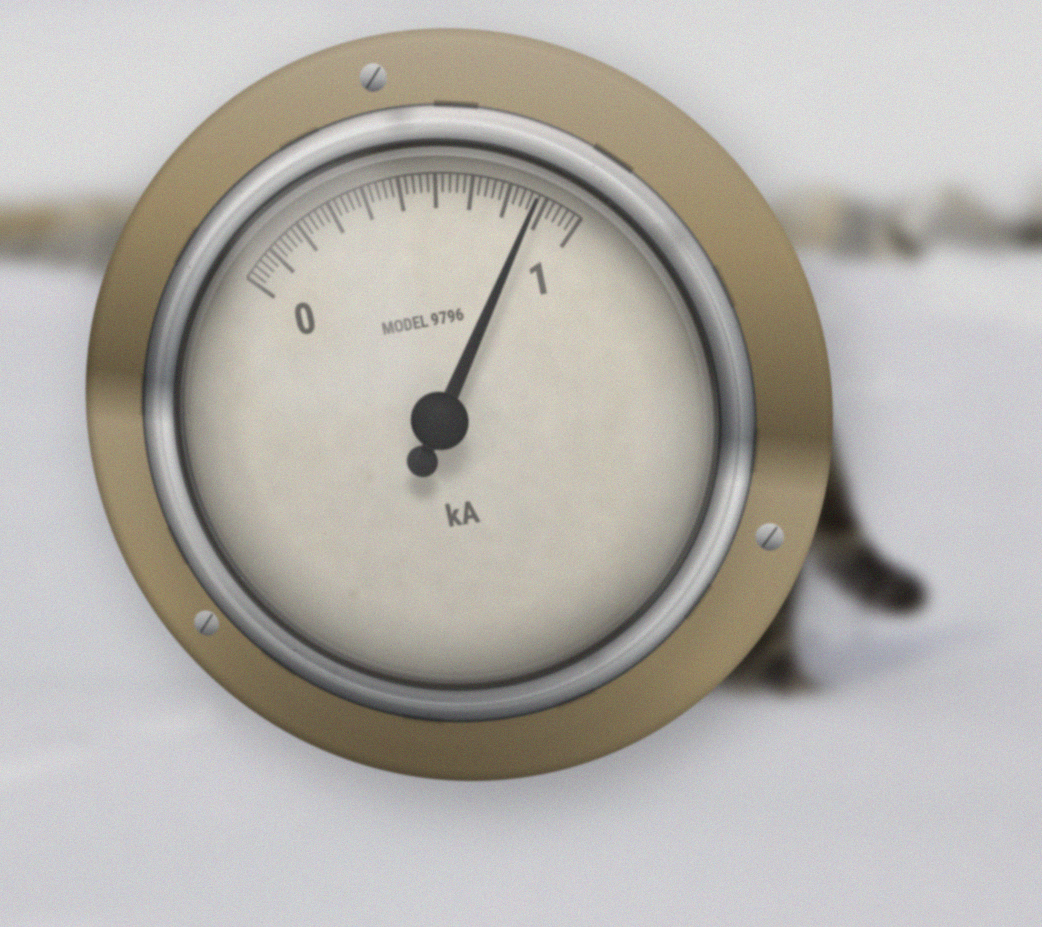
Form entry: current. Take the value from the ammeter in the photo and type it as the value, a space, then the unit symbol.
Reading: 0.88 kA
